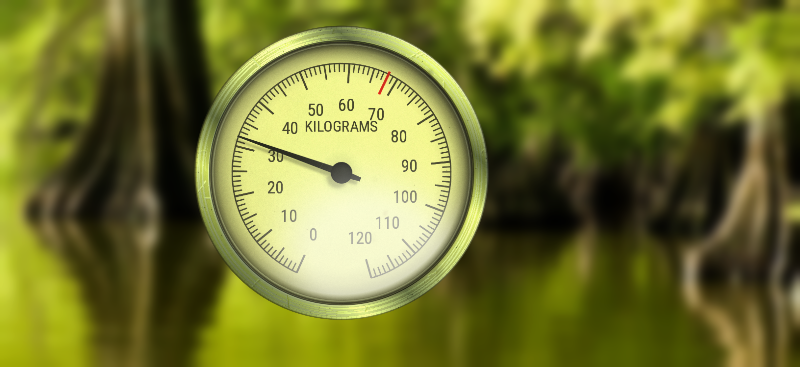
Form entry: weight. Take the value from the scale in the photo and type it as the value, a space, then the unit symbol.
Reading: 32 kg
